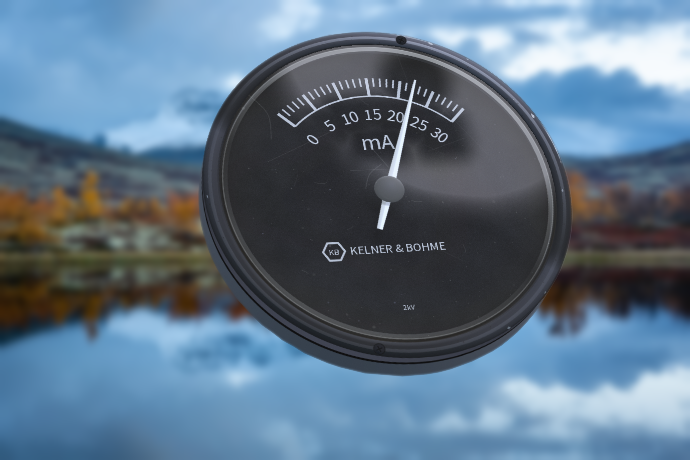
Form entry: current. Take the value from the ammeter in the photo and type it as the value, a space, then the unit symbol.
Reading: 22 mA
